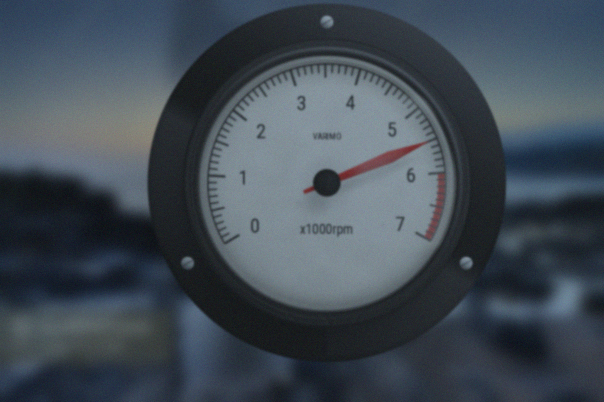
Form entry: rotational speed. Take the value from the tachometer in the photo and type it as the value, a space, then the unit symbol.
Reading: 5500 rpm
